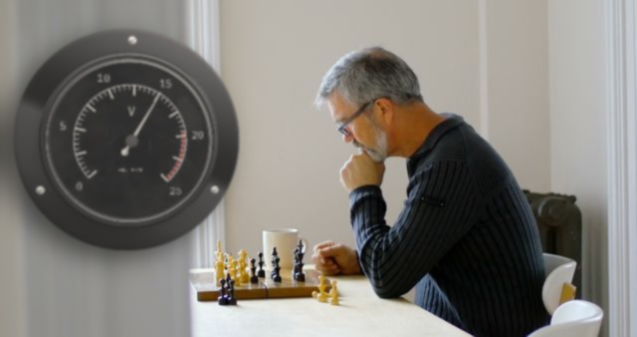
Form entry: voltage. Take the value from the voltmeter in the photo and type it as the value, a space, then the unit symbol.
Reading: 15 V
